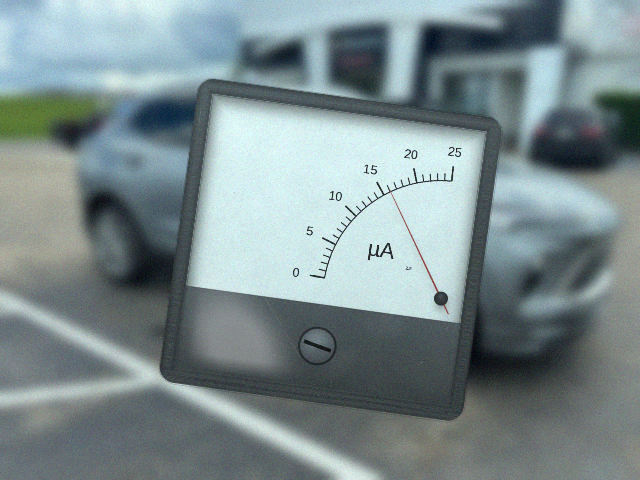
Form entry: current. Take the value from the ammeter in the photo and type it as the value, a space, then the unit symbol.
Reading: 16 µA
